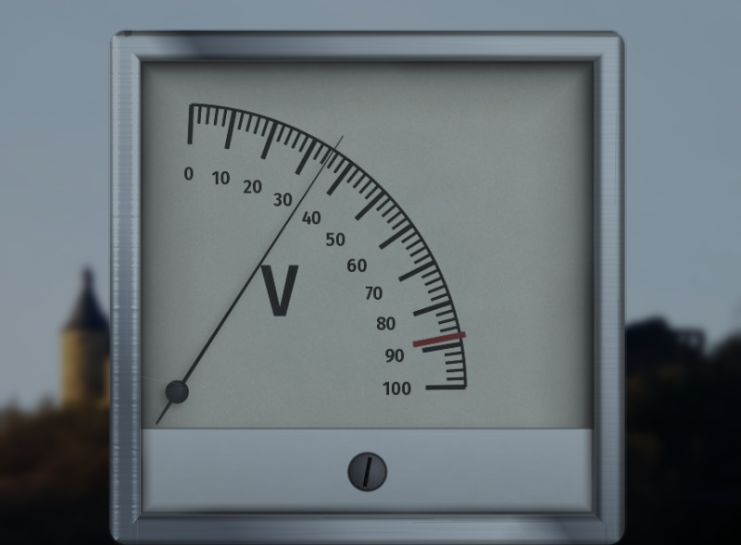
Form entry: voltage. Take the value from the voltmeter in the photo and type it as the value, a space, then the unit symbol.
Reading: 35 V
